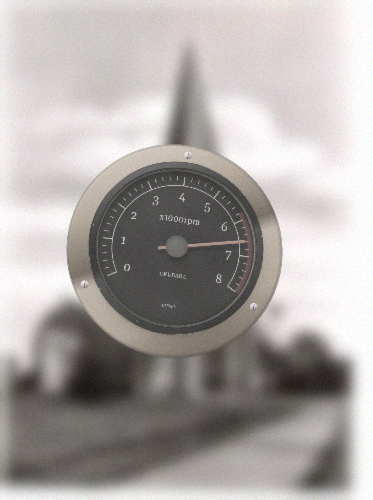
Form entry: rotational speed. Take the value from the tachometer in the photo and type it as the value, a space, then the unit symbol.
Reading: 6600 rpm
